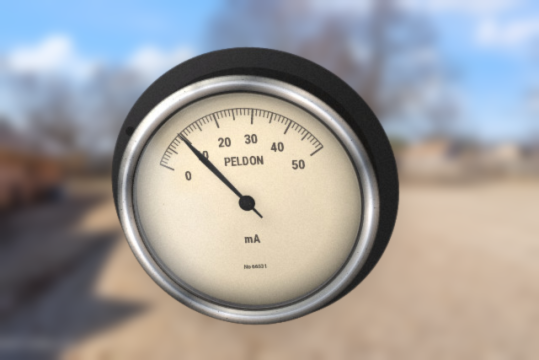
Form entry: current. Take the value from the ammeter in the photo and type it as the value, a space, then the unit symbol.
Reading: 10 mA
